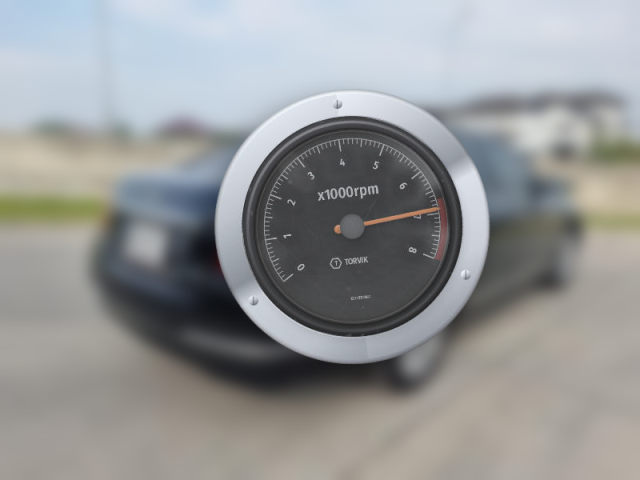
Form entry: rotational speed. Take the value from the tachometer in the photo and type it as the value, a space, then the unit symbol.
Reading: 6900 rpm
